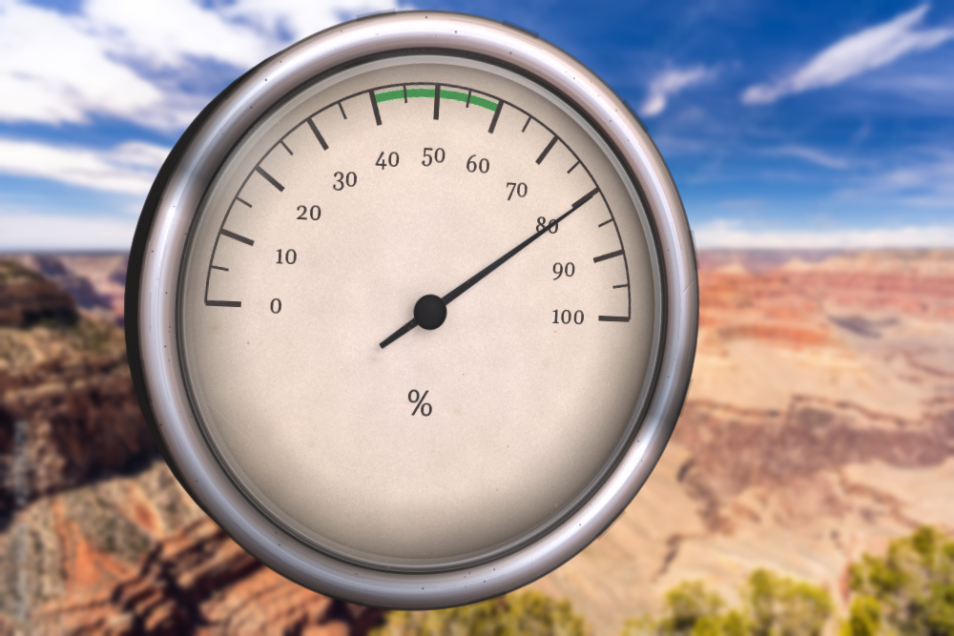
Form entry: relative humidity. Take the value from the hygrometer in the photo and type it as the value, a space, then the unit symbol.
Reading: 80 %
